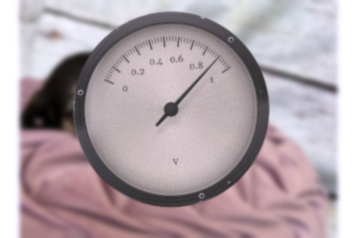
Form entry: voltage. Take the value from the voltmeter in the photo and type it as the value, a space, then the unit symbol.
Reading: 0.9 V
